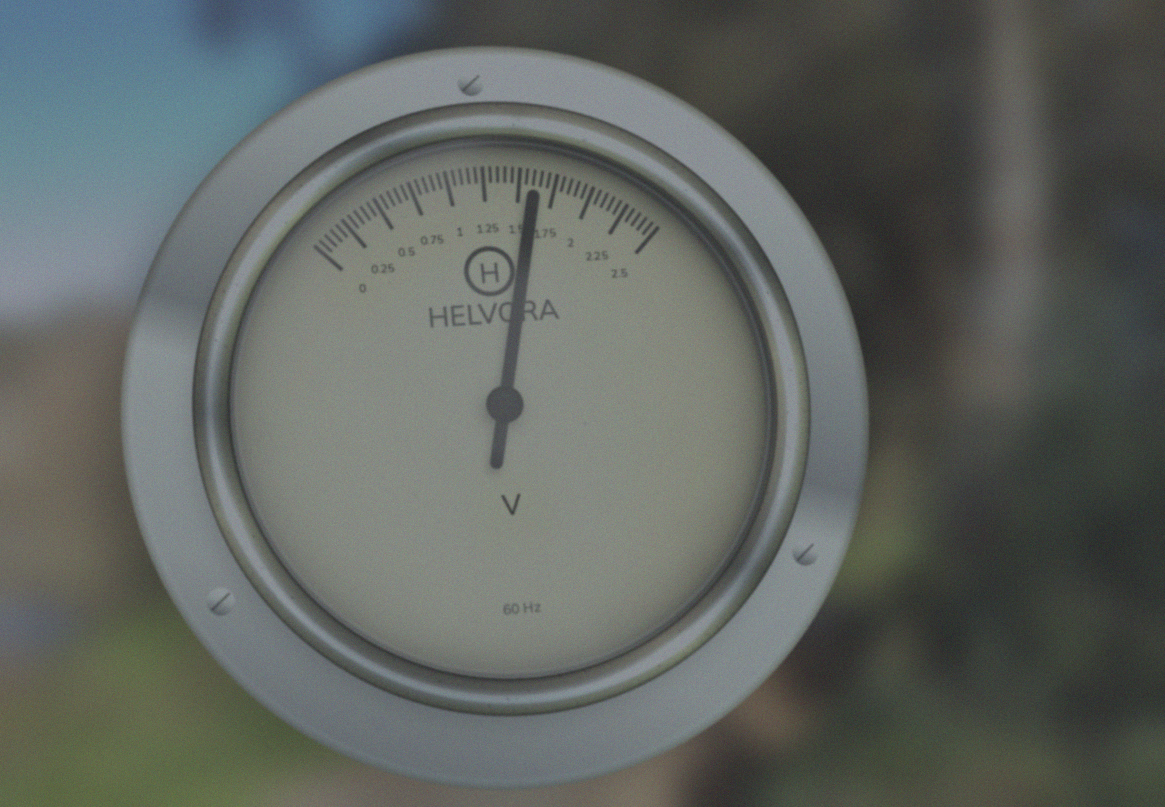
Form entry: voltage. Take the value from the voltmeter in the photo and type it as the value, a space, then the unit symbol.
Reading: 1.6 V
